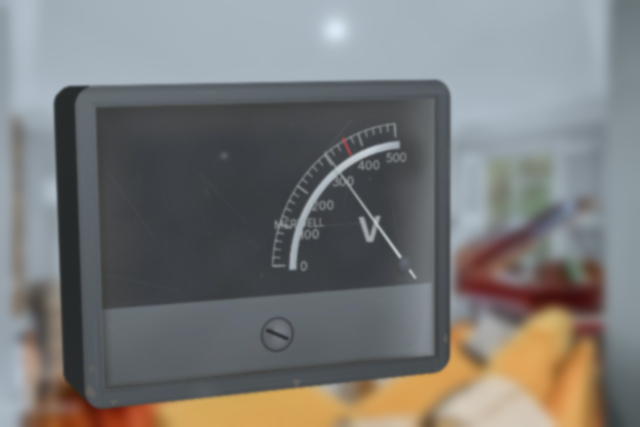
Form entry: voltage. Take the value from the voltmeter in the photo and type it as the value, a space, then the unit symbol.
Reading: 300 V
